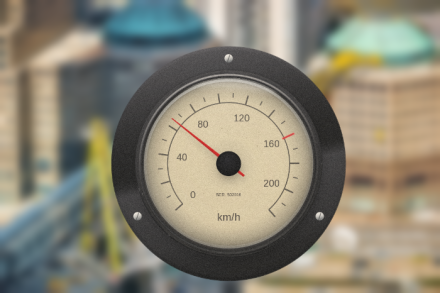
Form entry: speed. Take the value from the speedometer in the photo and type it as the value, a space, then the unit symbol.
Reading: 65 km/h
